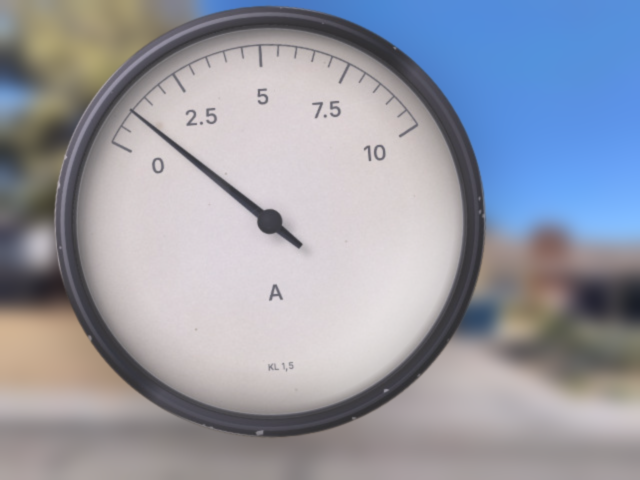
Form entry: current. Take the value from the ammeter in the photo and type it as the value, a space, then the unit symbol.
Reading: 1 A
